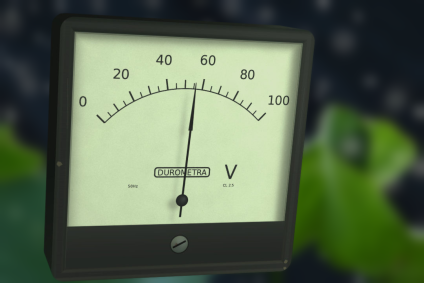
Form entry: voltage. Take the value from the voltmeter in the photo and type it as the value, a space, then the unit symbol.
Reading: 55 V
